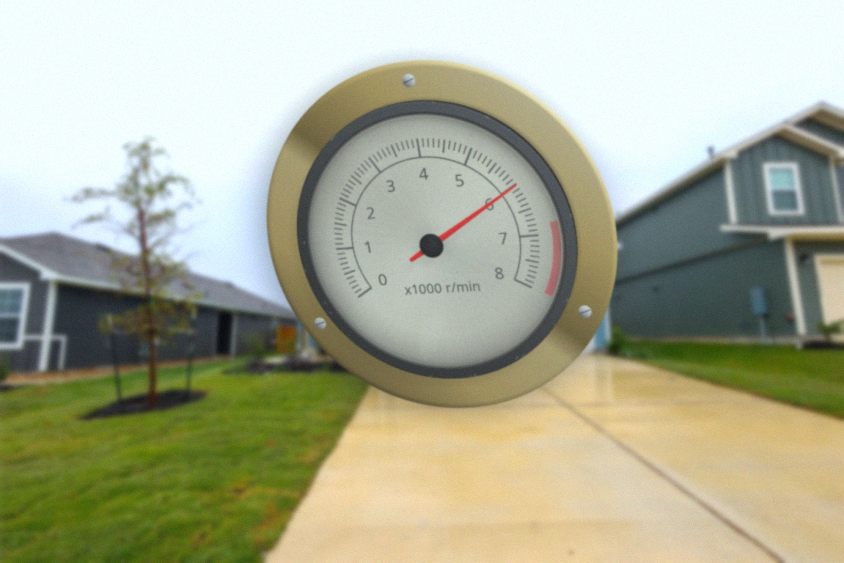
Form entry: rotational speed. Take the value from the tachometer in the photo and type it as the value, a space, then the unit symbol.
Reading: 6000 rpm
